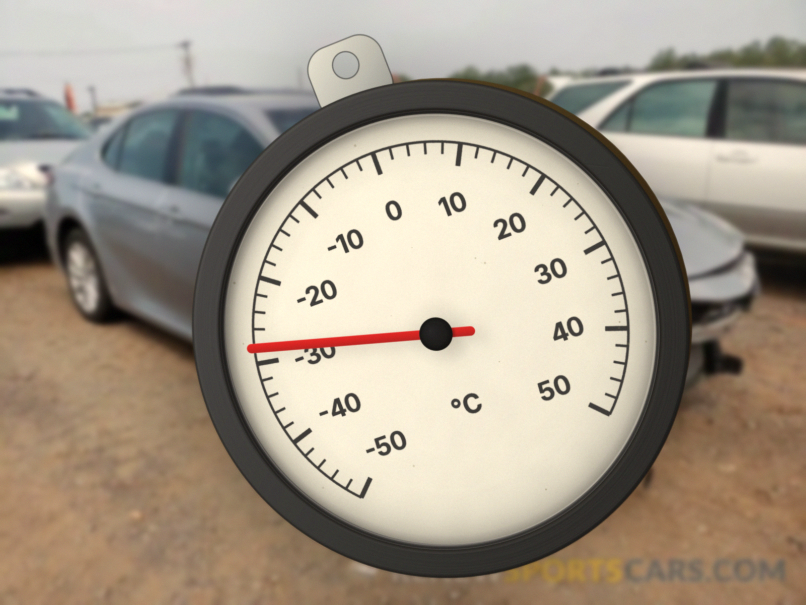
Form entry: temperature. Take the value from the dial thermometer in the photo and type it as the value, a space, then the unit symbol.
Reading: -28 °C
